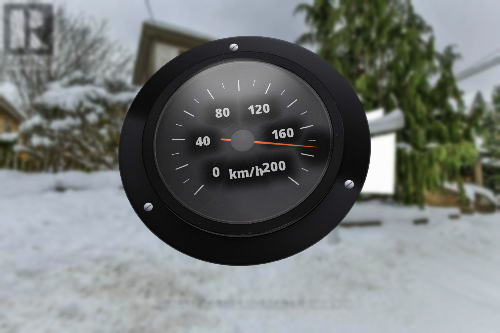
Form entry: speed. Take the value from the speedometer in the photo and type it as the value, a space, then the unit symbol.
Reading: 175 km/h
